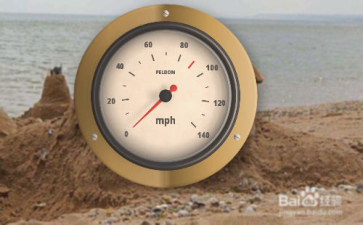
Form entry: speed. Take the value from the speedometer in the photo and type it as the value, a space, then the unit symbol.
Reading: 0 mph
